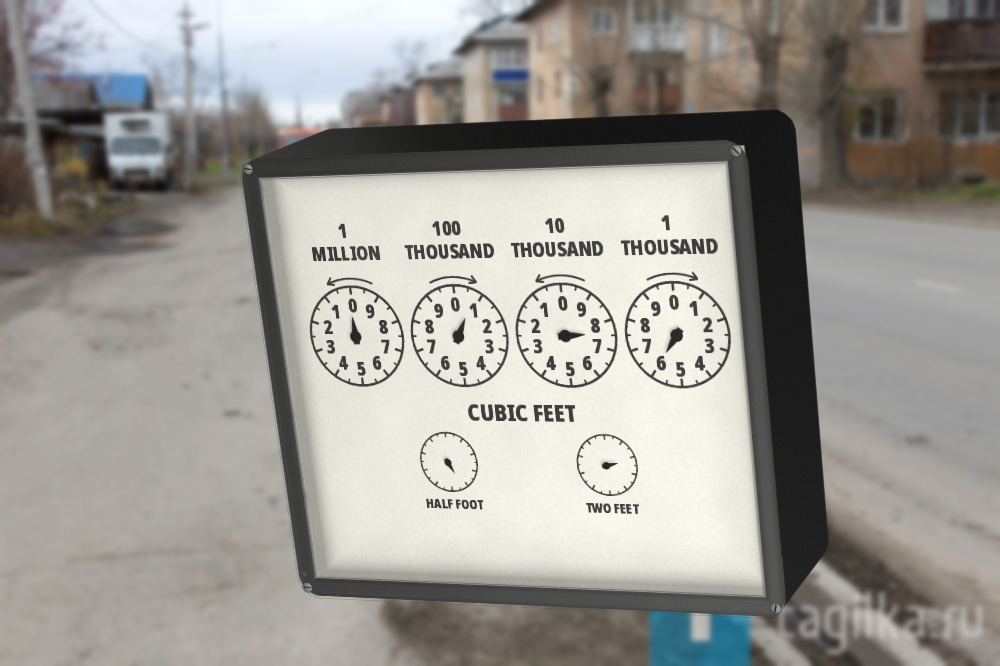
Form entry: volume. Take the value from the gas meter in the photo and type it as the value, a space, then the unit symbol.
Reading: 7600 ft³
